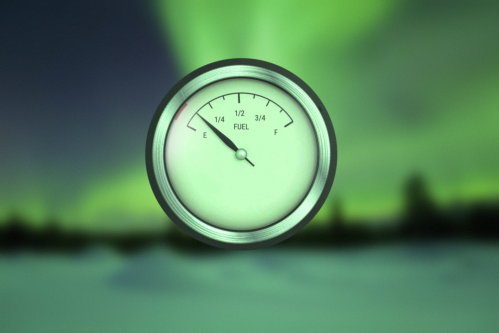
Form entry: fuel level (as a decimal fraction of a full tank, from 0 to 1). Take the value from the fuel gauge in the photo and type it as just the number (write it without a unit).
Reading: 0.125
